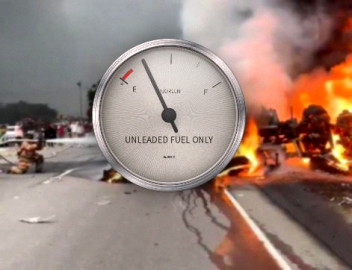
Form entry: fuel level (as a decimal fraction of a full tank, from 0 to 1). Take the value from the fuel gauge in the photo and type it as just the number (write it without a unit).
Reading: 0.25
